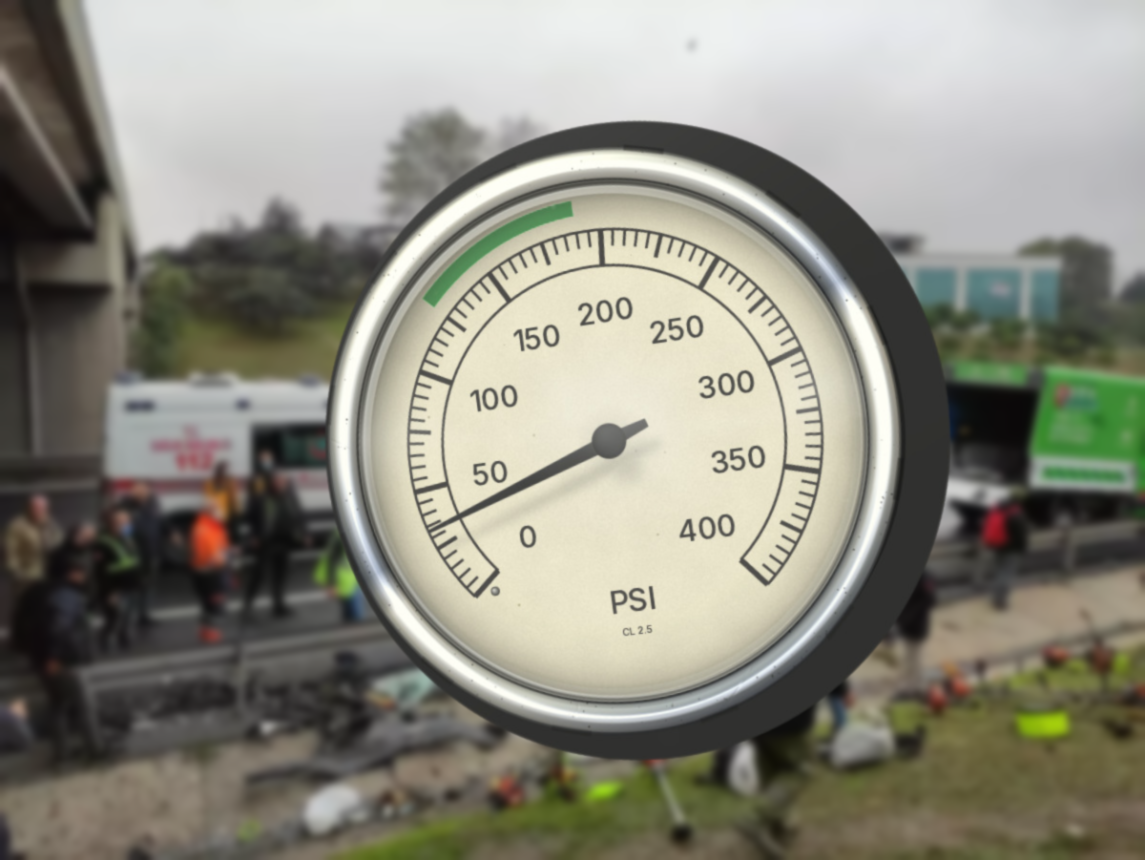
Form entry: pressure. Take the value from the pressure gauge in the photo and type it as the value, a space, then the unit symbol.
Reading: 32.5 psi
